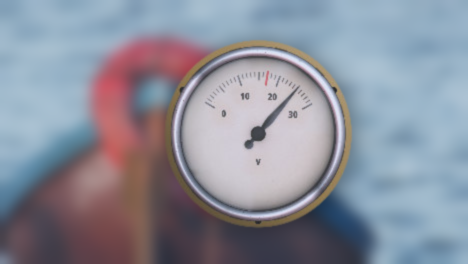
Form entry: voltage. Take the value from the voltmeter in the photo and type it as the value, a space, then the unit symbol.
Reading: 25 V
